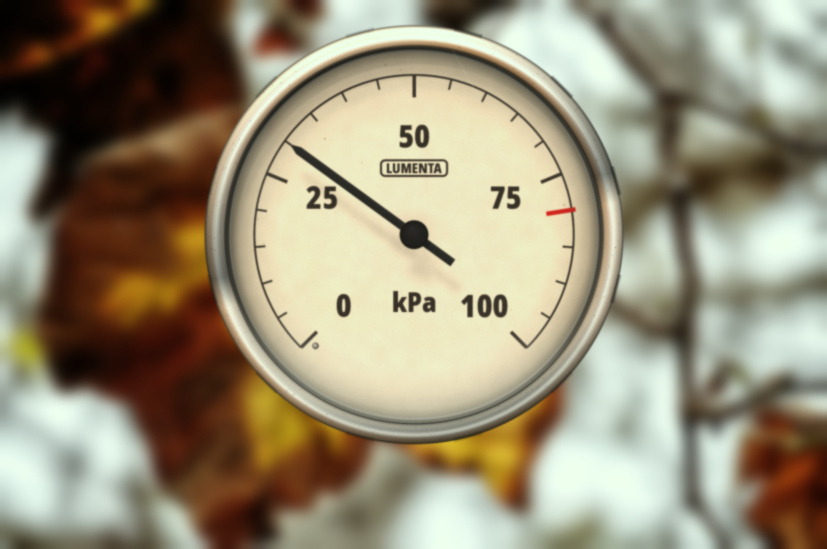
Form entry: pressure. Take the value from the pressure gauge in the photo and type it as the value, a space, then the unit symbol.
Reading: 30 kPa
